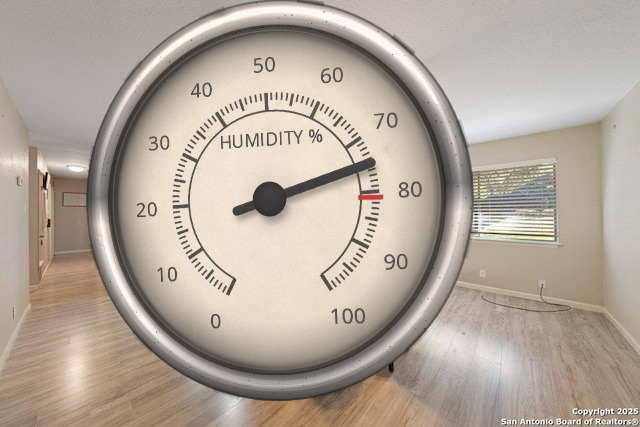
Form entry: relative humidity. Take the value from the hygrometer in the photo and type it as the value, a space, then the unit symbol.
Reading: 75 %
